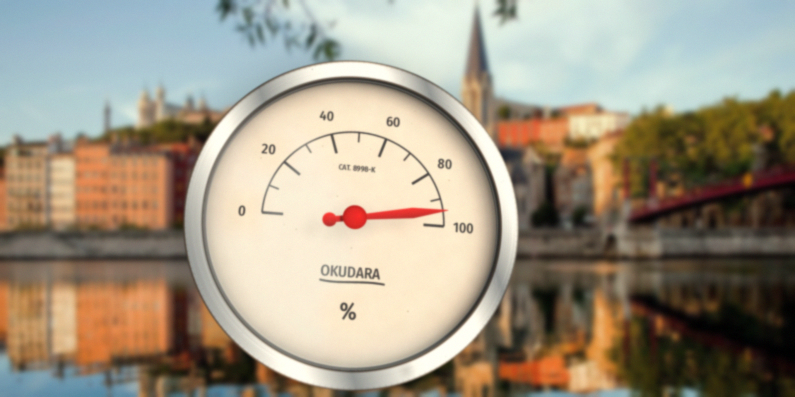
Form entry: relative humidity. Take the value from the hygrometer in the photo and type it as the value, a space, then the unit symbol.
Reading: 95 %
